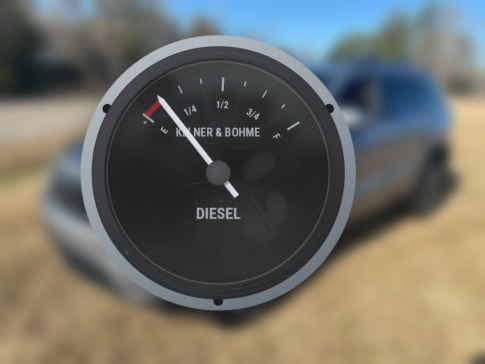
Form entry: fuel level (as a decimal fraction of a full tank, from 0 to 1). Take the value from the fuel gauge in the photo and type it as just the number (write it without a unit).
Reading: 0.125
